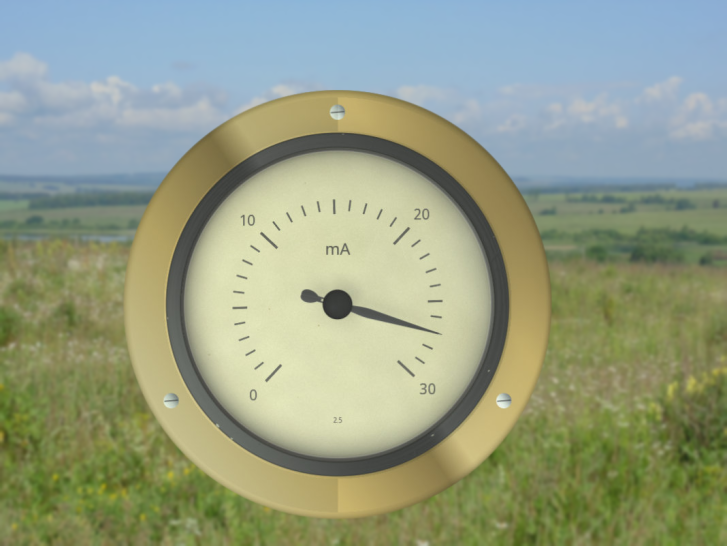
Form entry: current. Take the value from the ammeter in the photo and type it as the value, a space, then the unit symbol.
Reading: 27 mA
